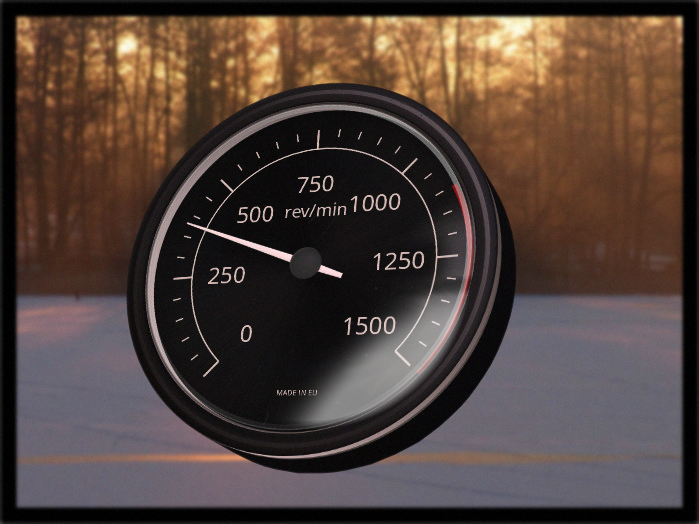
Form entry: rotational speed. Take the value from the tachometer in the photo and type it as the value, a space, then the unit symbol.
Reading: 375 rpm
